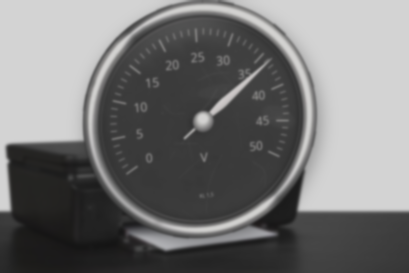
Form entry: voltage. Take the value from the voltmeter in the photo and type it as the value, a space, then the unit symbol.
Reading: 36 V
